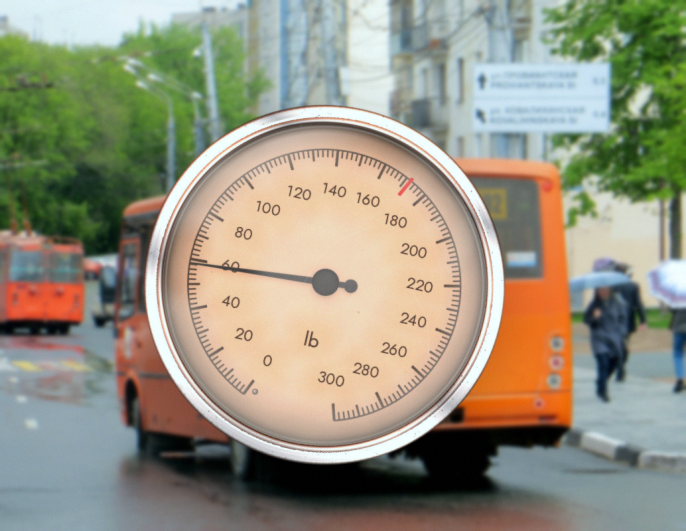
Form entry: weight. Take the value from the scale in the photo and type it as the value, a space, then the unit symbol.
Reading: 58 lb
